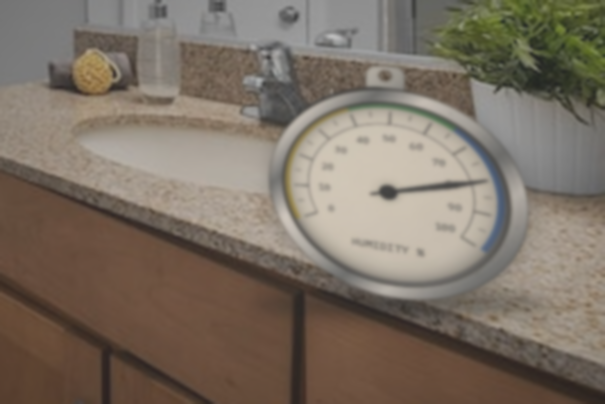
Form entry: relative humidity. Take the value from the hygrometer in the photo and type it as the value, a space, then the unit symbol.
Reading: 80 %
